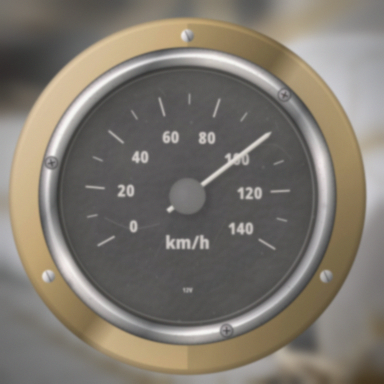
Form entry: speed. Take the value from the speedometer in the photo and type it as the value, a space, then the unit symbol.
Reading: 100 km/h
